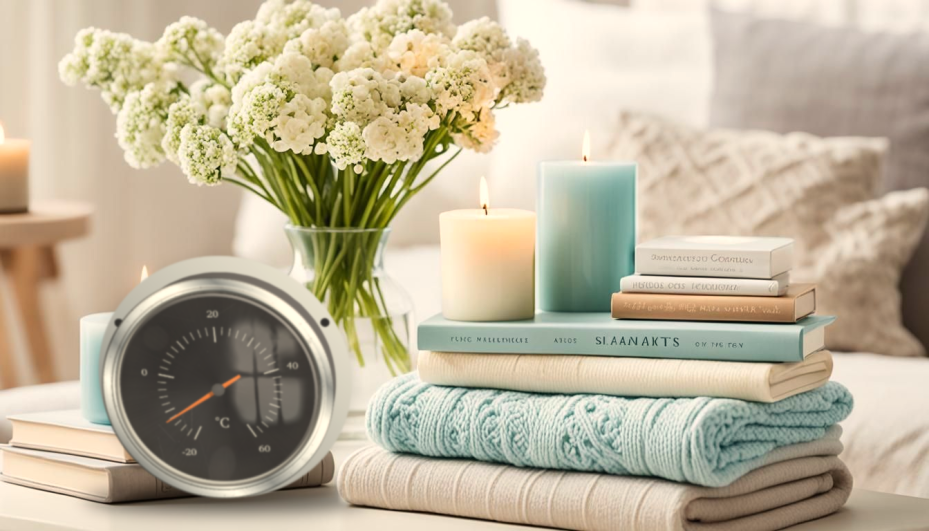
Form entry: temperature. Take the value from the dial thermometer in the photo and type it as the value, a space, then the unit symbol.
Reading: -12 °C
